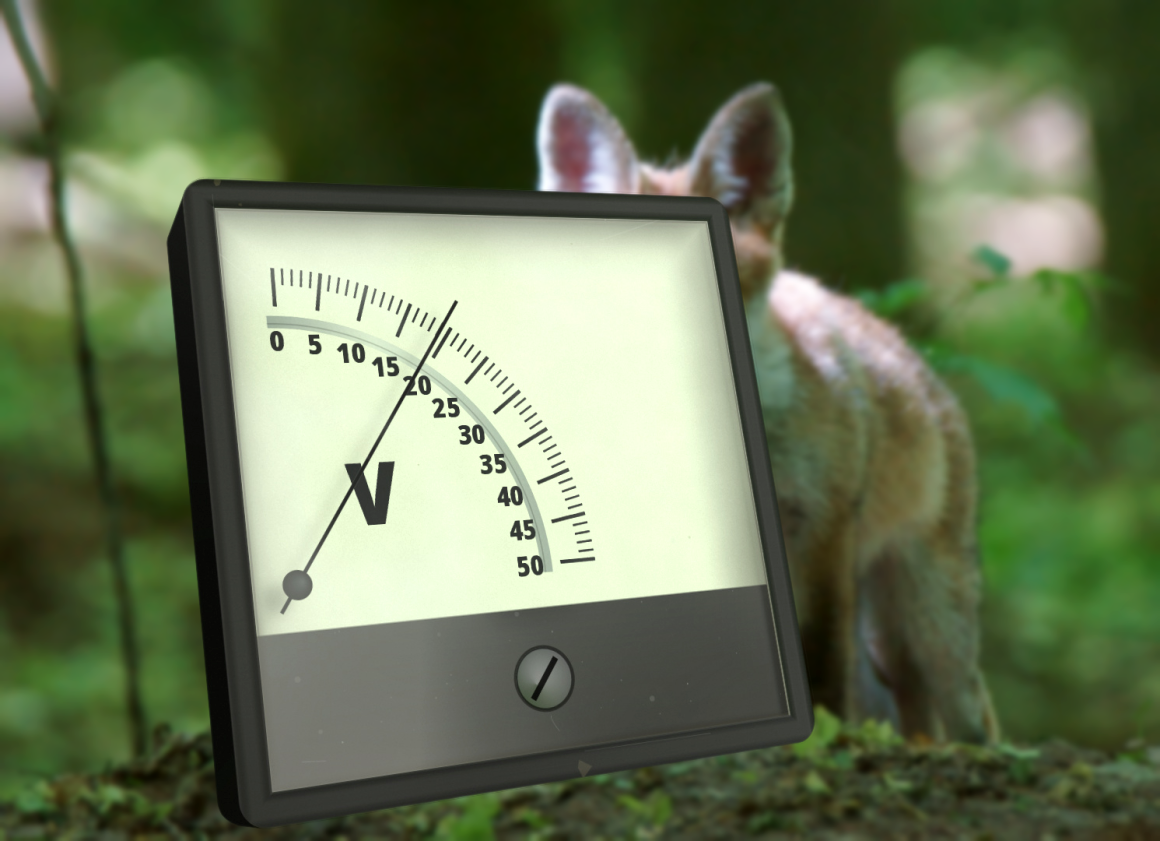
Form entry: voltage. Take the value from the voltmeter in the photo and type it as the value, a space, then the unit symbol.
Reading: 19 V
